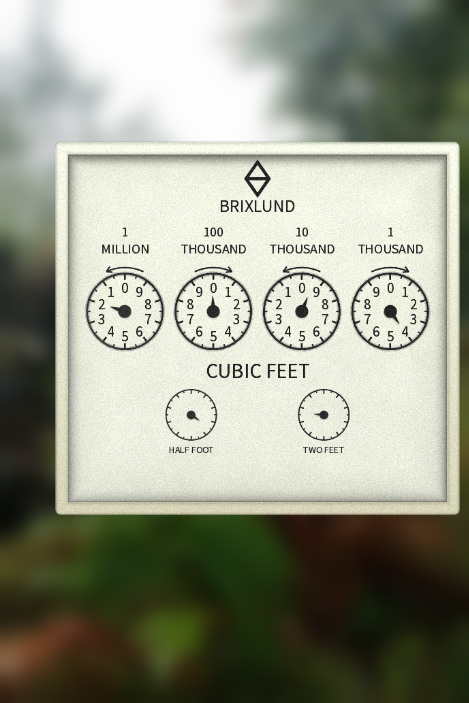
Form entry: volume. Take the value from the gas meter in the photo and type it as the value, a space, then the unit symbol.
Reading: 199400 ft³
